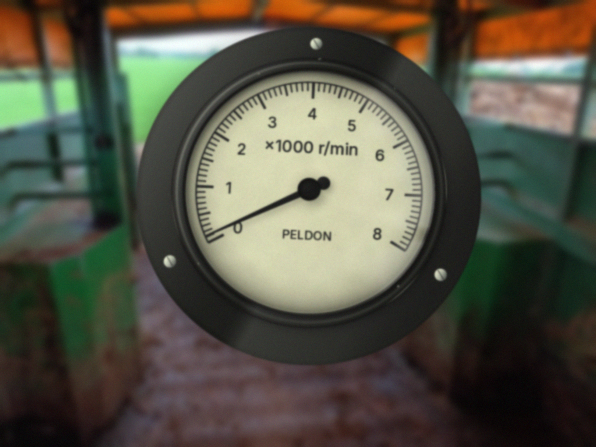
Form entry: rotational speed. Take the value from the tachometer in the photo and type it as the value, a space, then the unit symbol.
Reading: 100 rpm
